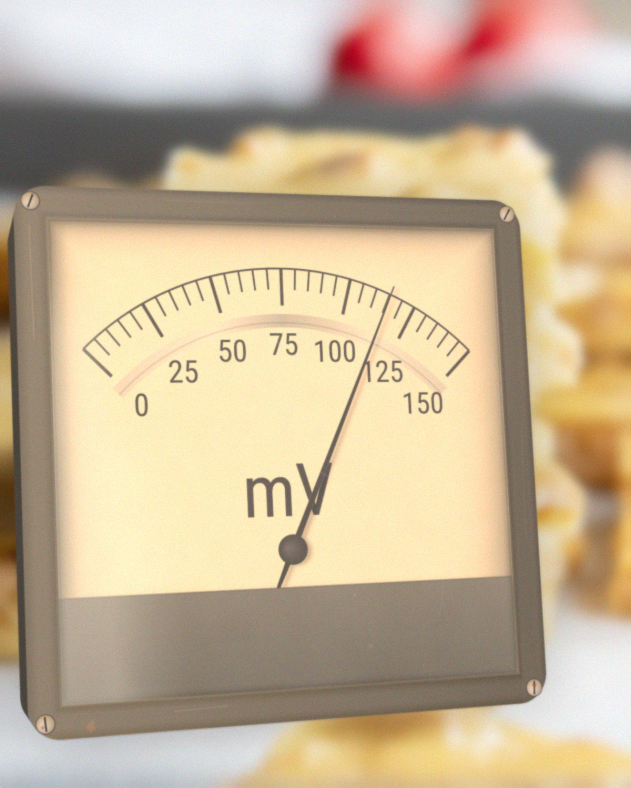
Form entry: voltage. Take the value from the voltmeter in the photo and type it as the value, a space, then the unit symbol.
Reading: 115 mV
